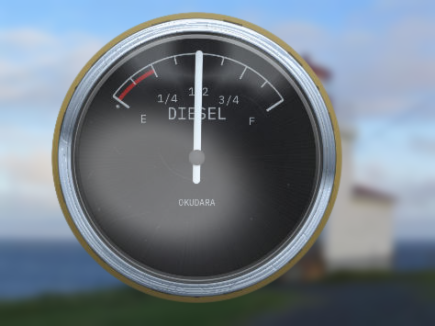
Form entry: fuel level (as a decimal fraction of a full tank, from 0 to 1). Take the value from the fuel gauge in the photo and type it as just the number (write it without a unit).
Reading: 0.5
